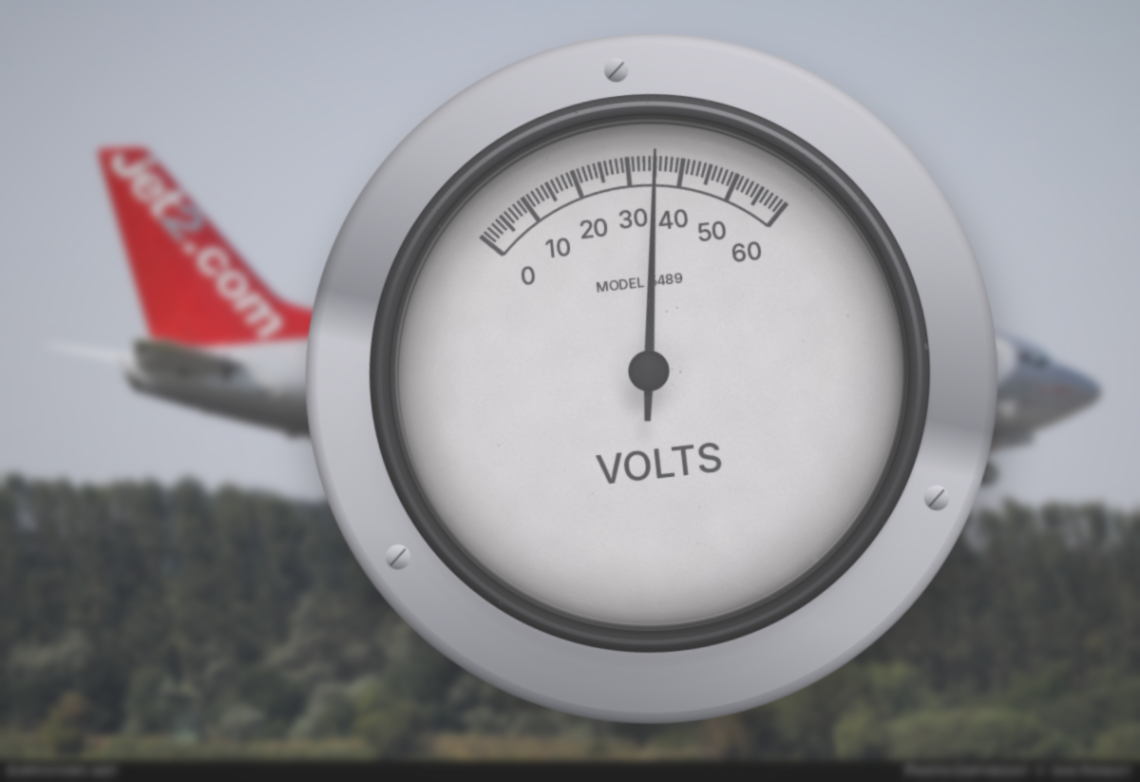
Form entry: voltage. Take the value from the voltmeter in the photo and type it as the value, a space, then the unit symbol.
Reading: 35 V
